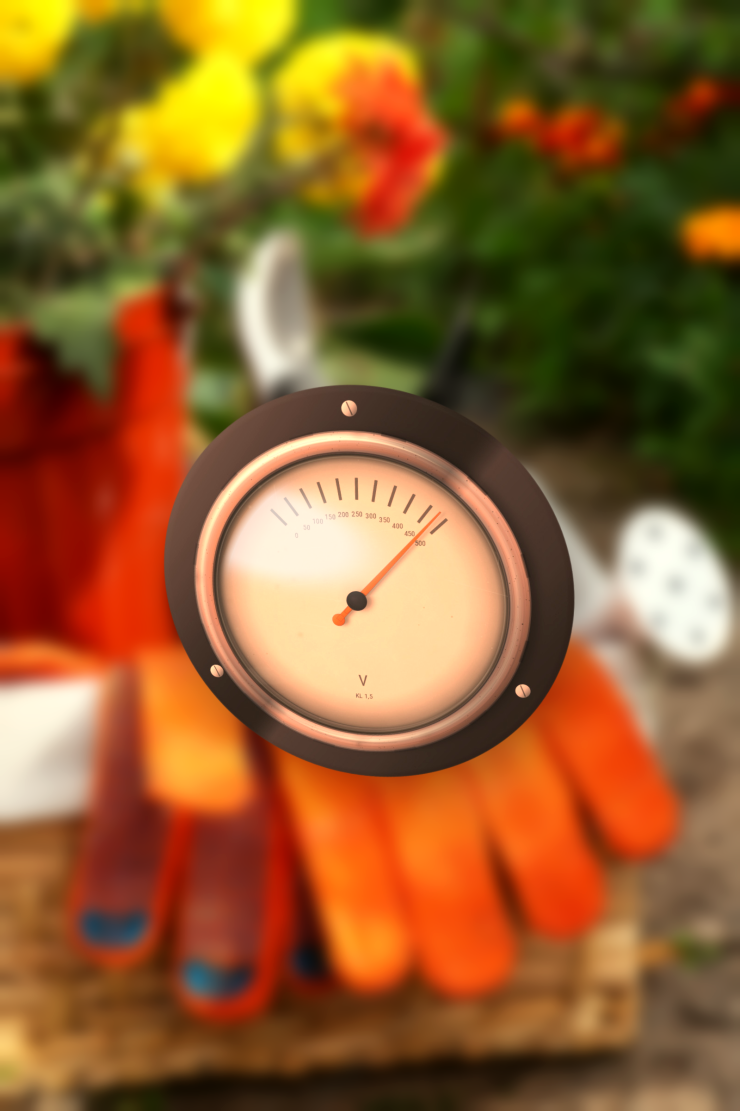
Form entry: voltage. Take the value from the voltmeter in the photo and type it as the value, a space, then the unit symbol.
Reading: 475 V
